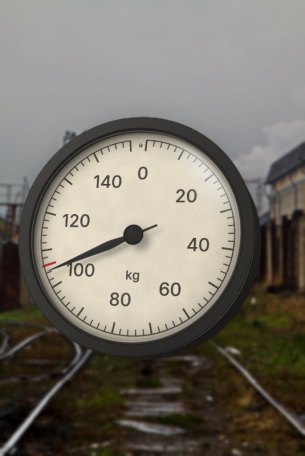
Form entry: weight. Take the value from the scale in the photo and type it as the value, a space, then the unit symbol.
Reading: 104 kg
